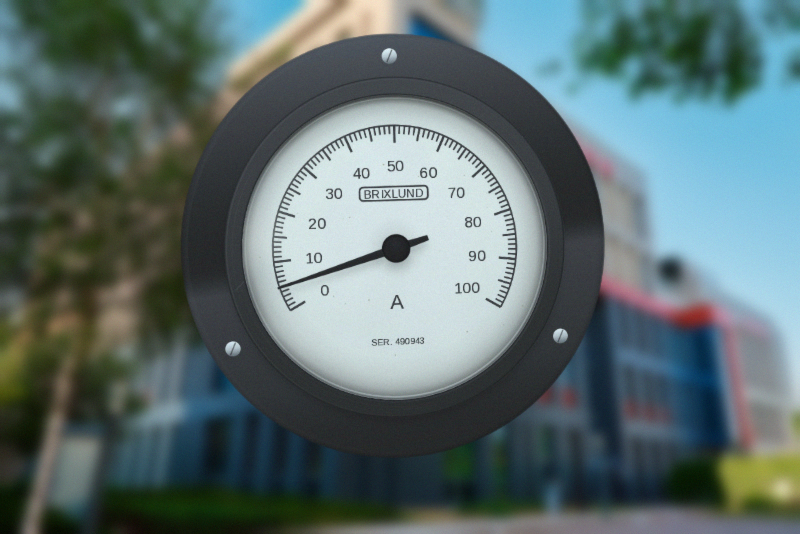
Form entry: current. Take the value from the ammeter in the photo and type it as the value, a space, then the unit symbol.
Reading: 5 A
